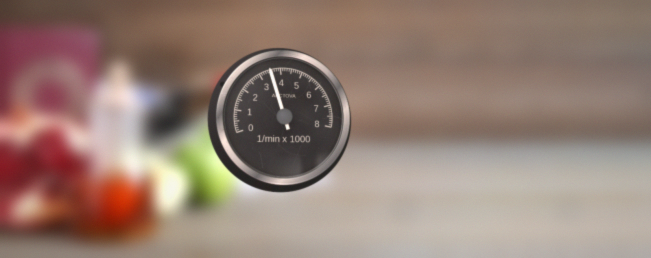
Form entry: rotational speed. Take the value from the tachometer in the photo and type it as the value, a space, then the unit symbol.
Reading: 3500 rpm
